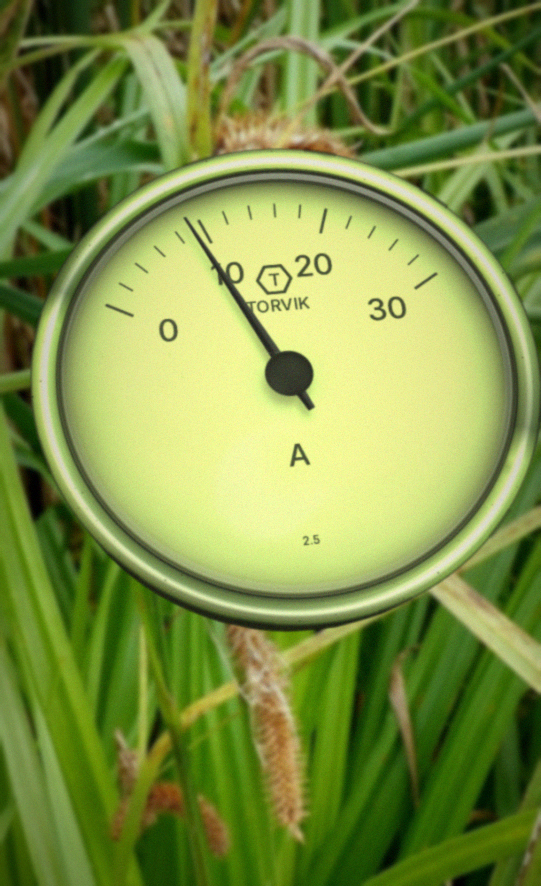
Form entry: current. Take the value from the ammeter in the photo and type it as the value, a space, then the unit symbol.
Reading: 9 A
